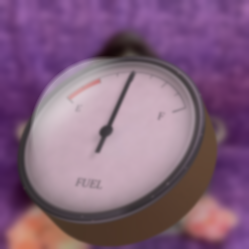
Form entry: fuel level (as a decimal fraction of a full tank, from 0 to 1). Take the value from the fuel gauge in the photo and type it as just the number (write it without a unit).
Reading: 0.5
